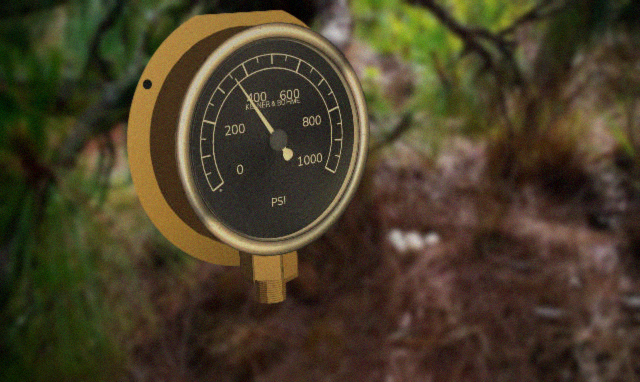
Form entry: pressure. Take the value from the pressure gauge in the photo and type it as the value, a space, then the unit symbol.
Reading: 350 psi
